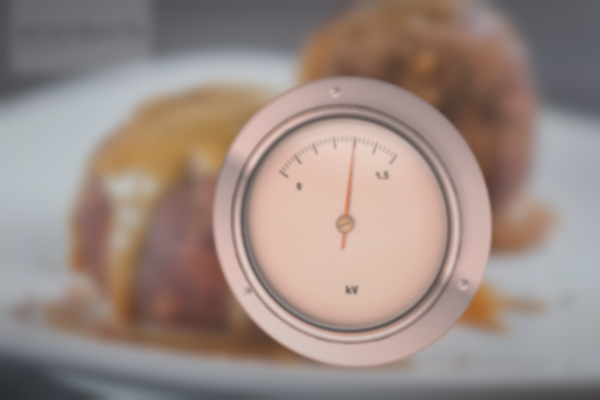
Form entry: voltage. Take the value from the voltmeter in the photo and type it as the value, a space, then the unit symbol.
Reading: 1 kV
